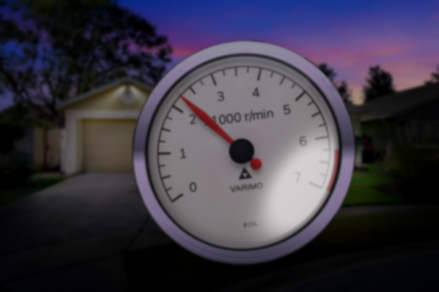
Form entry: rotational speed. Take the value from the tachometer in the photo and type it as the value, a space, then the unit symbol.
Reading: 2250 rpm
